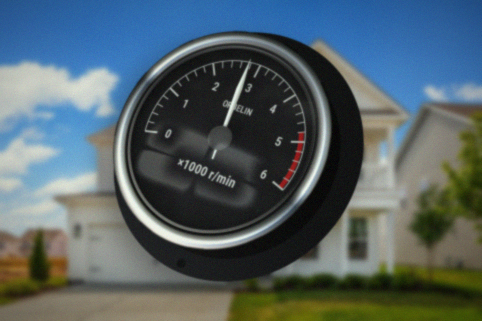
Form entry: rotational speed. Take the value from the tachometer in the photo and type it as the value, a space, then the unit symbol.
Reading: 2800 rpm
